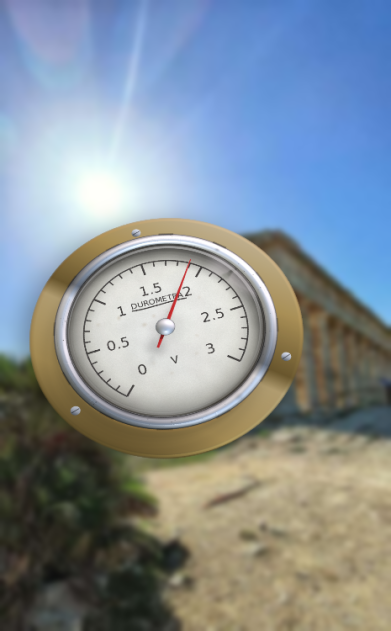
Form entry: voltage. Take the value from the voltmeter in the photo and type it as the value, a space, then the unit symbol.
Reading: 1.9 V
